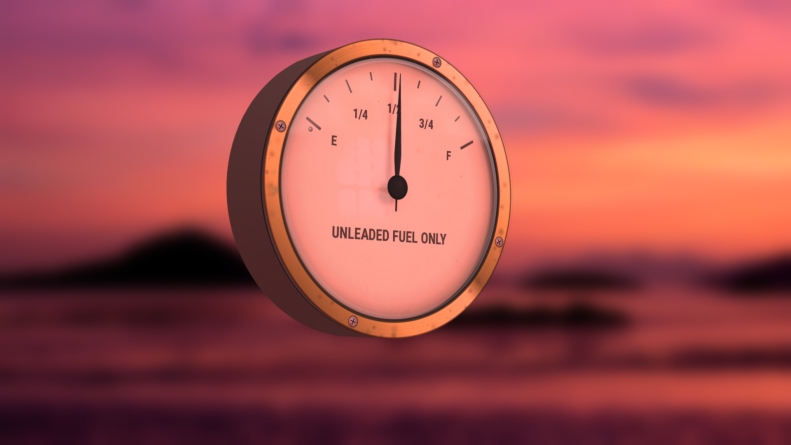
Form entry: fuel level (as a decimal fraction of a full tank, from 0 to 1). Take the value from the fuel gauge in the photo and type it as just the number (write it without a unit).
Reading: 0.5
